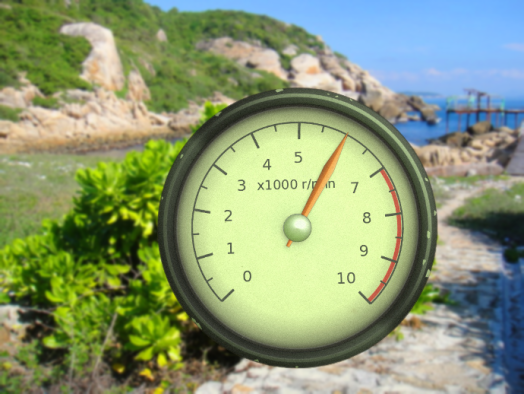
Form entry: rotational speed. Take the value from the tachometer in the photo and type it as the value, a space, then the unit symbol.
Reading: 6000 rpm
